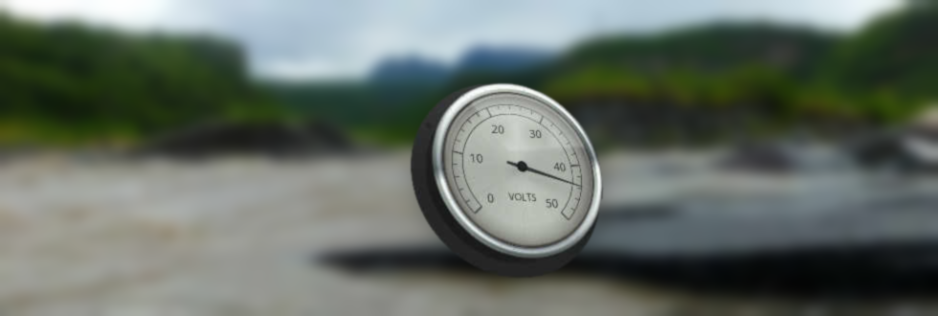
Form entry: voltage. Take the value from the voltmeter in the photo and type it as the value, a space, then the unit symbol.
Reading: 44 V
